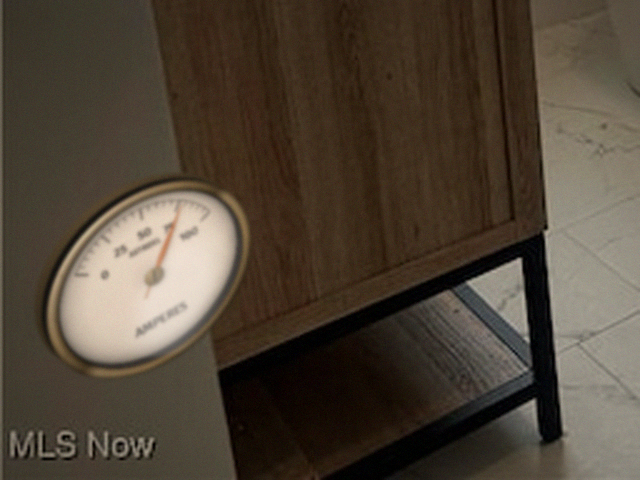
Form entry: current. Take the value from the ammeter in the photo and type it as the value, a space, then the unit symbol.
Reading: 75 A
